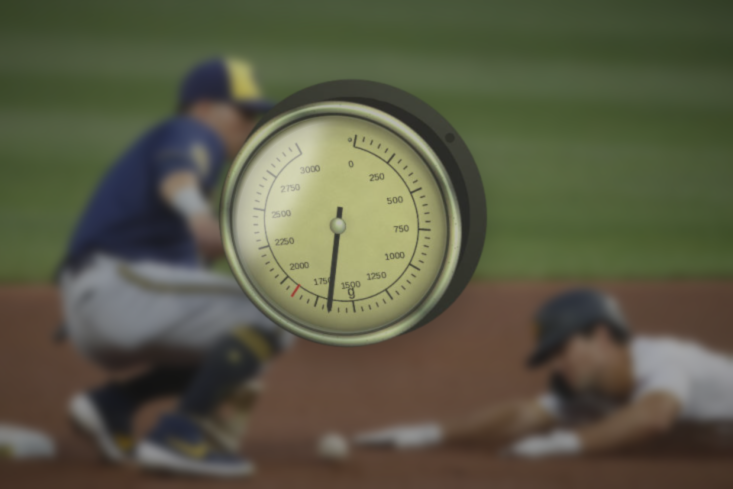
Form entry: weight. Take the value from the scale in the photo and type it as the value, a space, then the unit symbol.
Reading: 1650 g
